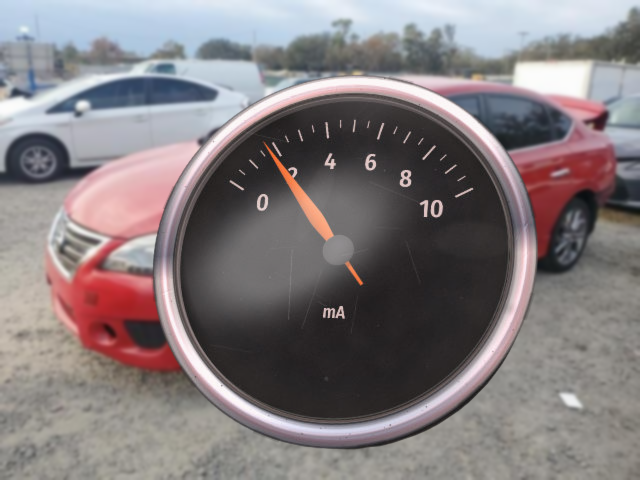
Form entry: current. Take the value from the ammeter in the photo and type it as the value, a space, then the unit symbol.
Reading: 1.75 mA
